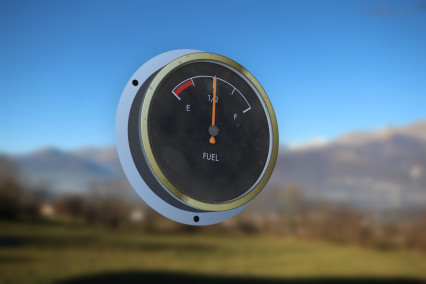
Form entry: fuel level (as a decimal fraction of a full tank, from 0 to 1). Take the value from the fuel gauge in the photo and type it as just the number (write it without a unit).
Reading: 0.5
